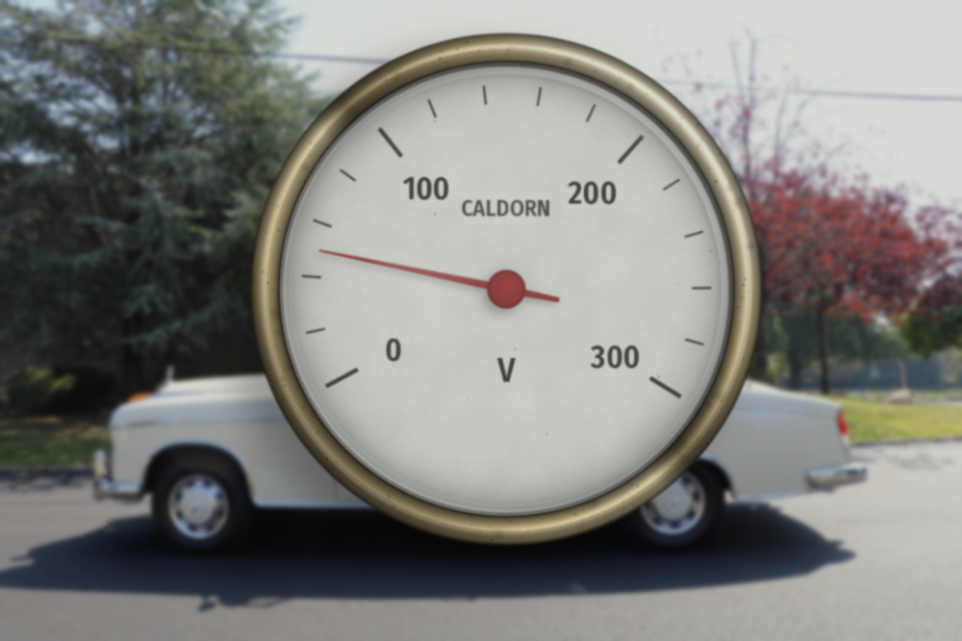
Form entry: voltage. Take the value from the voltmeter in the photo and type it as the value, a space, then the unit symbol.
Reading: 50 V
